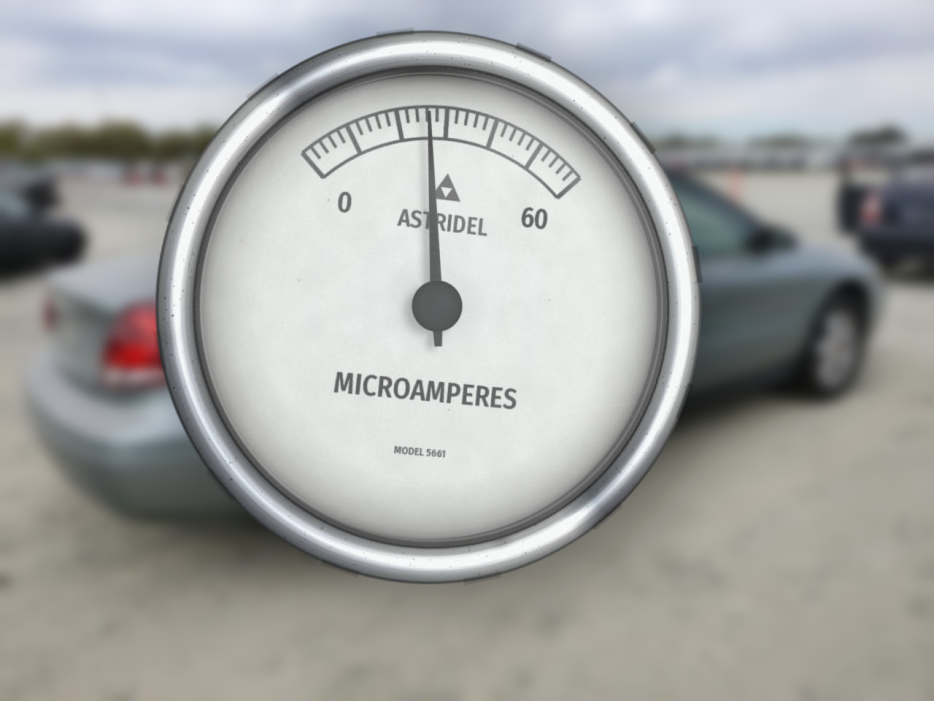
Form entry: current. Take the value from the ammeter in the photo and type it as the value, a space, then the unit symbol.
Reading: 26 µA
